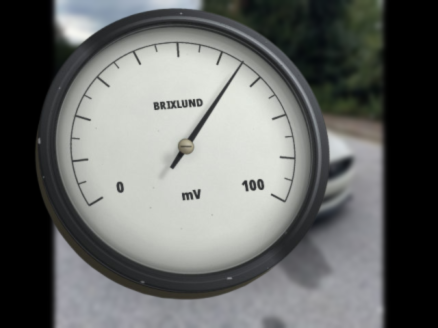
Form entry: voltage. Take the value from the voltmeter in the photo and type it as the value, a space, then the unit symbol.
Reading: 65 mV
